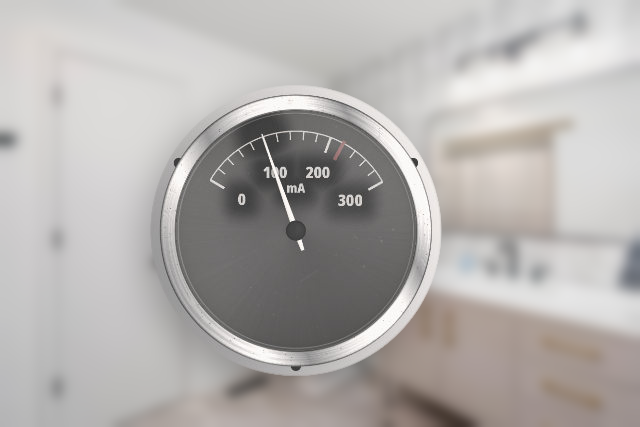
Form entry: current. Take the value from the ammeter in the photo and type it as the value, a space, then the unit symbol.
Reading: 100 mA
